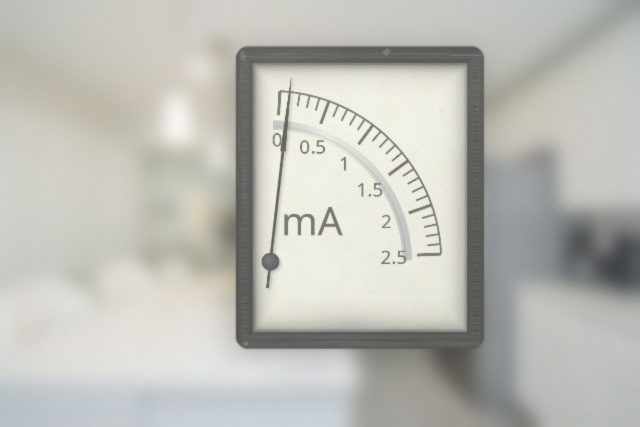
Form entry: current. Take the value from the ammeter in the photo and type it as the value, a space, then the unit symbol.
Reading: 0.1 mA
